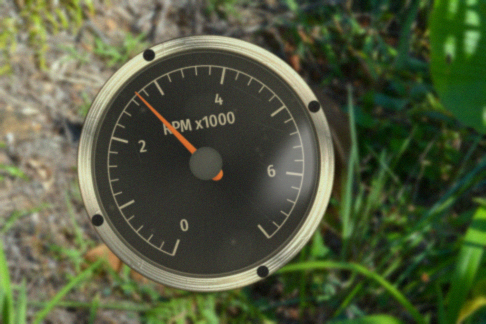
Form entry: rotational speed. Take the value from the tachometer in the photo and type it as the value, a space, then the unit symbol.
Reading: 2700 rpm
